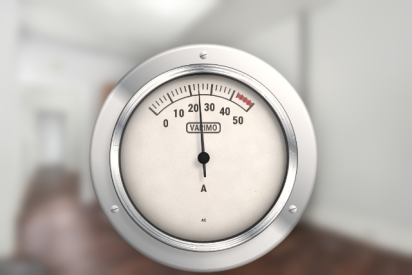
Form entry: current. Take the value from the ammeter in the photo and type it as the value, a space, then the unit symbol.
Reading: 24 A
